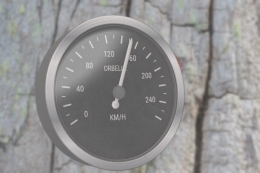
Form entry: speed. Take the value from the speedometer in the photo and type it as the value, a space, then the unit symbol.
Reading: 150 km/h
